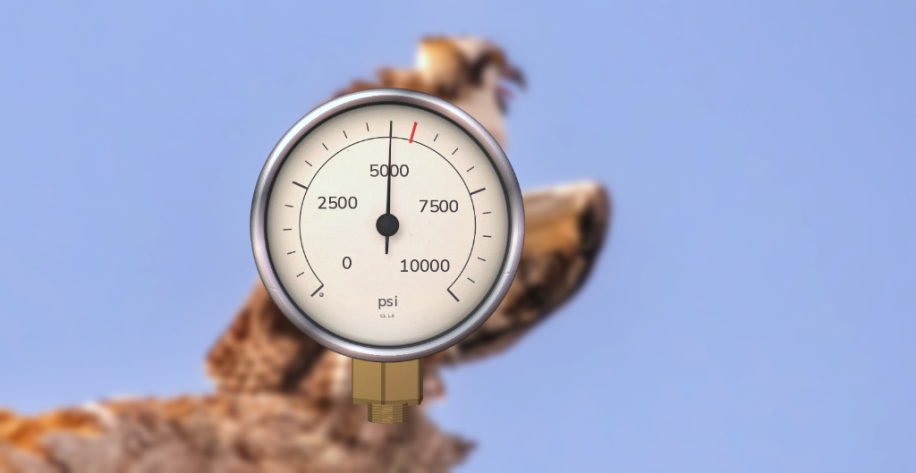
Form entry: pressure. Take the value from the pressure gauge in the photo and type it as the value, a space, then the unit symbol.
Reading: 5000 psi
